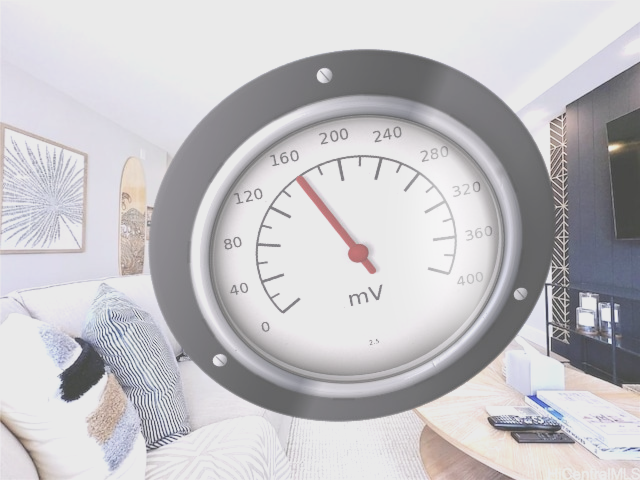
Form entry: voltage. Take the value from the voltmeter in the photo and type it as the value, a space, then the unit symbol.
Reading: 160 mV
